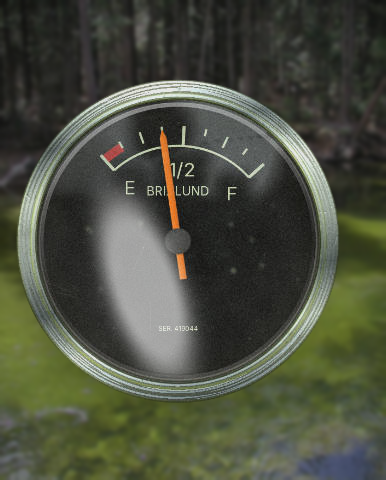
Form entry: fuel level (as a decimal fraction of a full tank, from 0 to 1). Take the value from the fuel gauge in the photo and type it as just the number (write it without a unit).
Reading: 0.375
